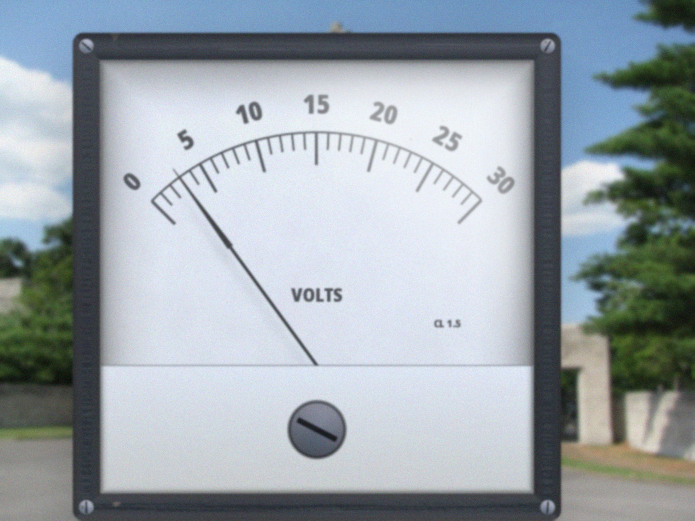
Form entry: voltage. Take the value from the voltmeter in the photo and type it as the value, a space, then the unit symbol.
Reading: 3 V
